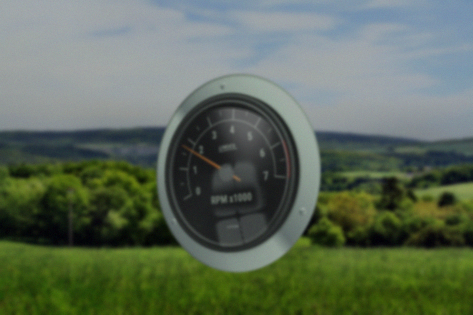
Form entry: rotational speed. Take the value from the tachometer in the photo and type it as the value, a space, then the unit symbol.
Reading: 1750 rpm
